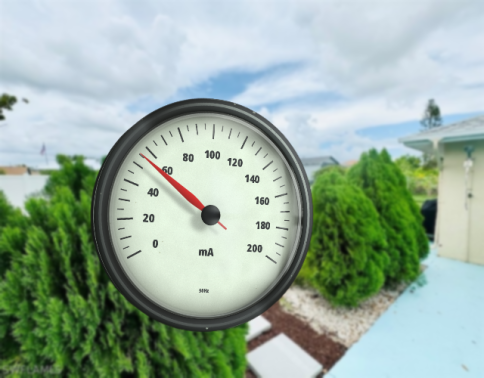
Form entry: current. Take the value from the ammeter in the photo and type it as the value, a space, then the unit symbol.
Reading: 55 mA
